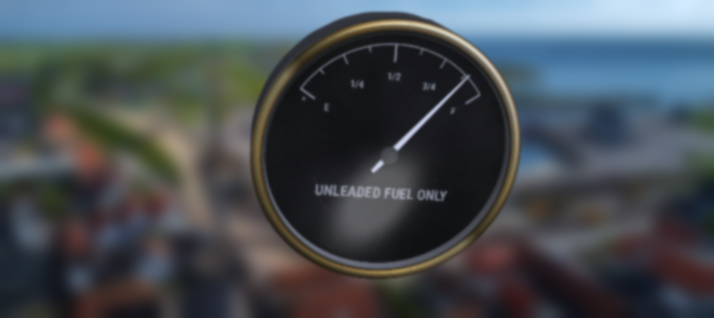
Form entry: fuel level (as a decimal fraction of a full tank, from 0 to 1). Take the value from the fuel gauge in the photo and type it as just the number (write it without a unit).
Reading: 0.875
